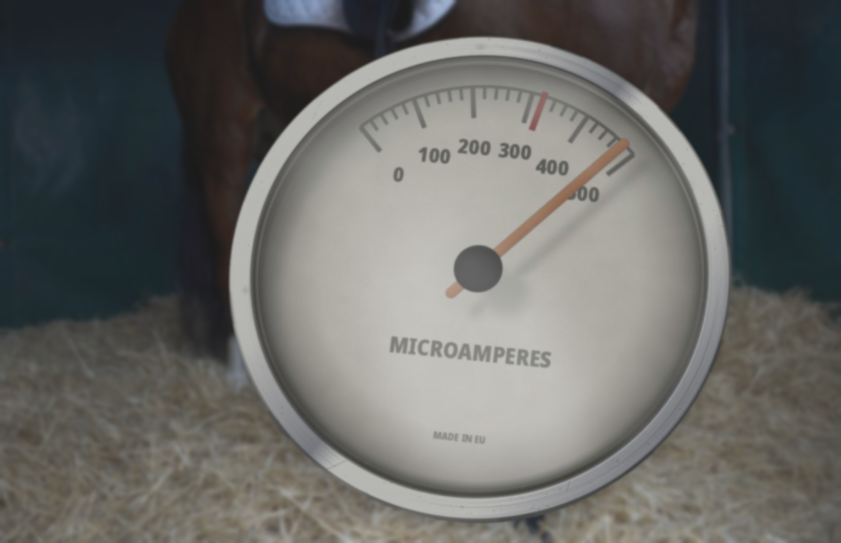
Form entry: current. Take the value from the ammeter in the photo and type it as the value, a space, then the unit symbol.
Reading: 480 µA
